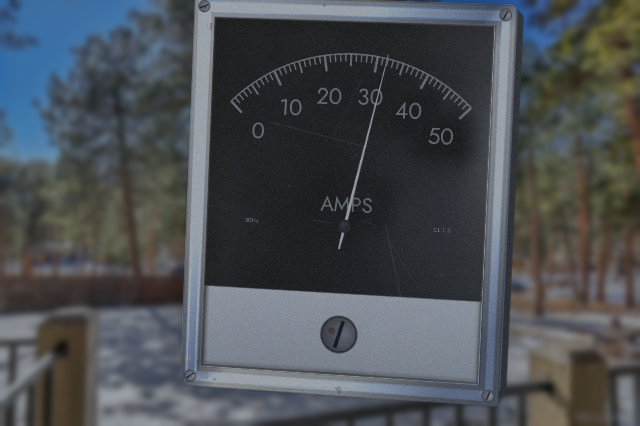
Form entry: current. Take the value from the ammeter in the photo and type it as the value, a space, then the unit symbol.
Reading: 32 A
